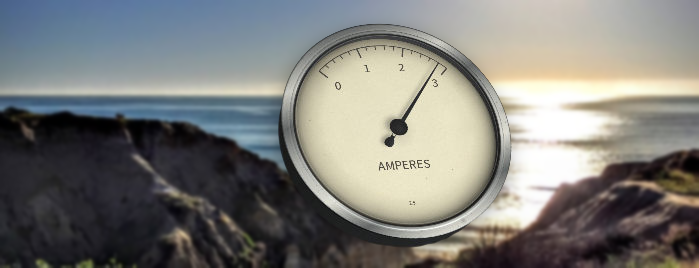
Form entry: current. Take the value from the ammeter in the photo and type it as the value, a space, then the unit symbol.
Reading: 2.8 A
